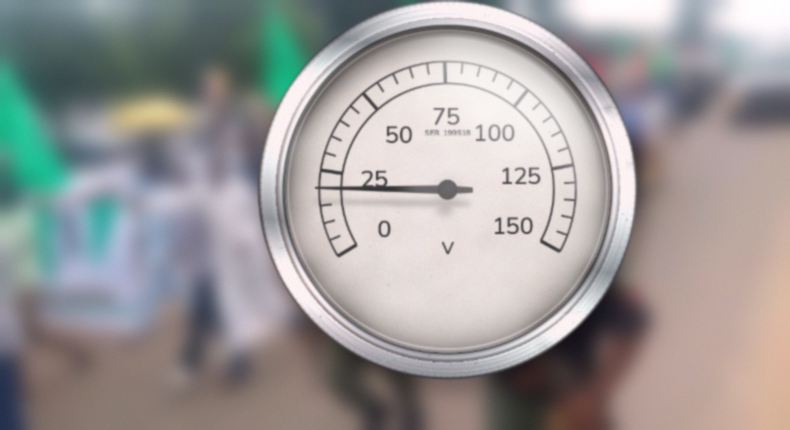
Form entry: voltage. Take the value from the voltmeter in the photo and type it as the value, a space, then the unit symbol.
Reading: 20 V
